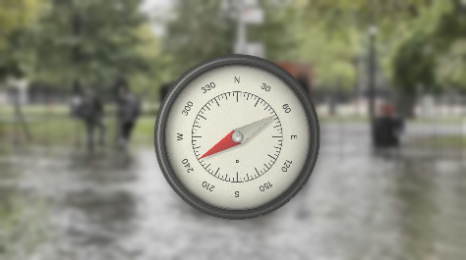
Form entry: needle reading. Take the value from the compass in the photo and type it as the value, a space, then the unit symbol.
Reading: 240 °
